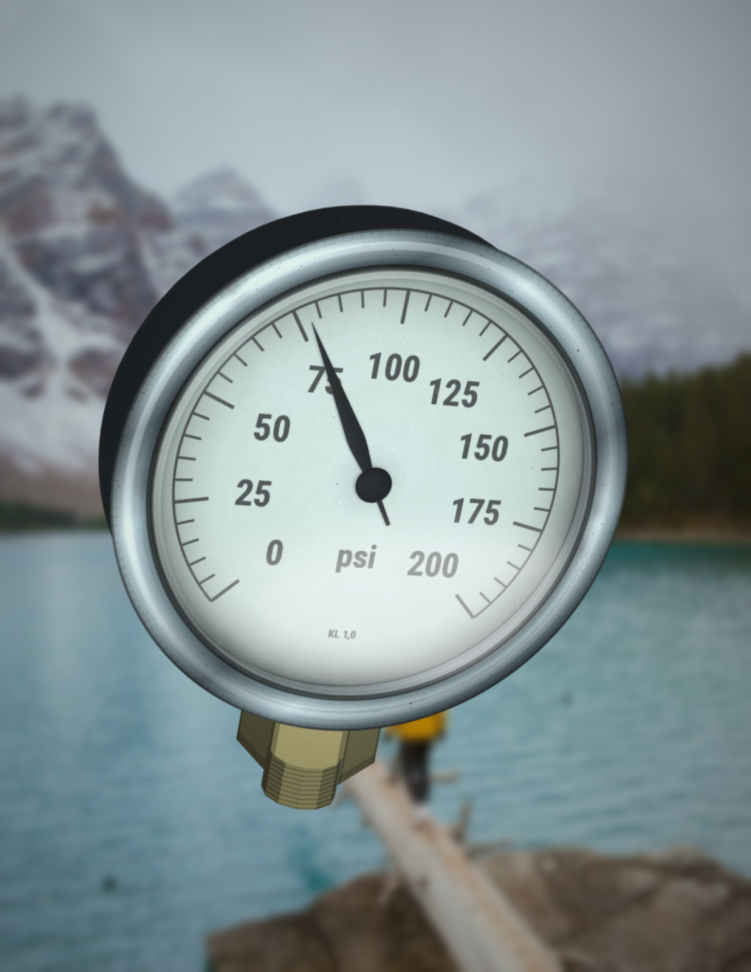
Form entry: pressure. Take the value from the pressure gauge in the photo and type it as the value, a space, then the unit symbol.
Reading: 77.5 psi
